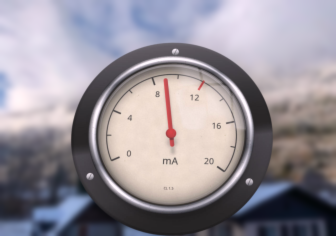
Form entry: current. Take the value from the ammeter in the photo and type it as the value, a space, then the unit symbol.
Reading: 9 mA
